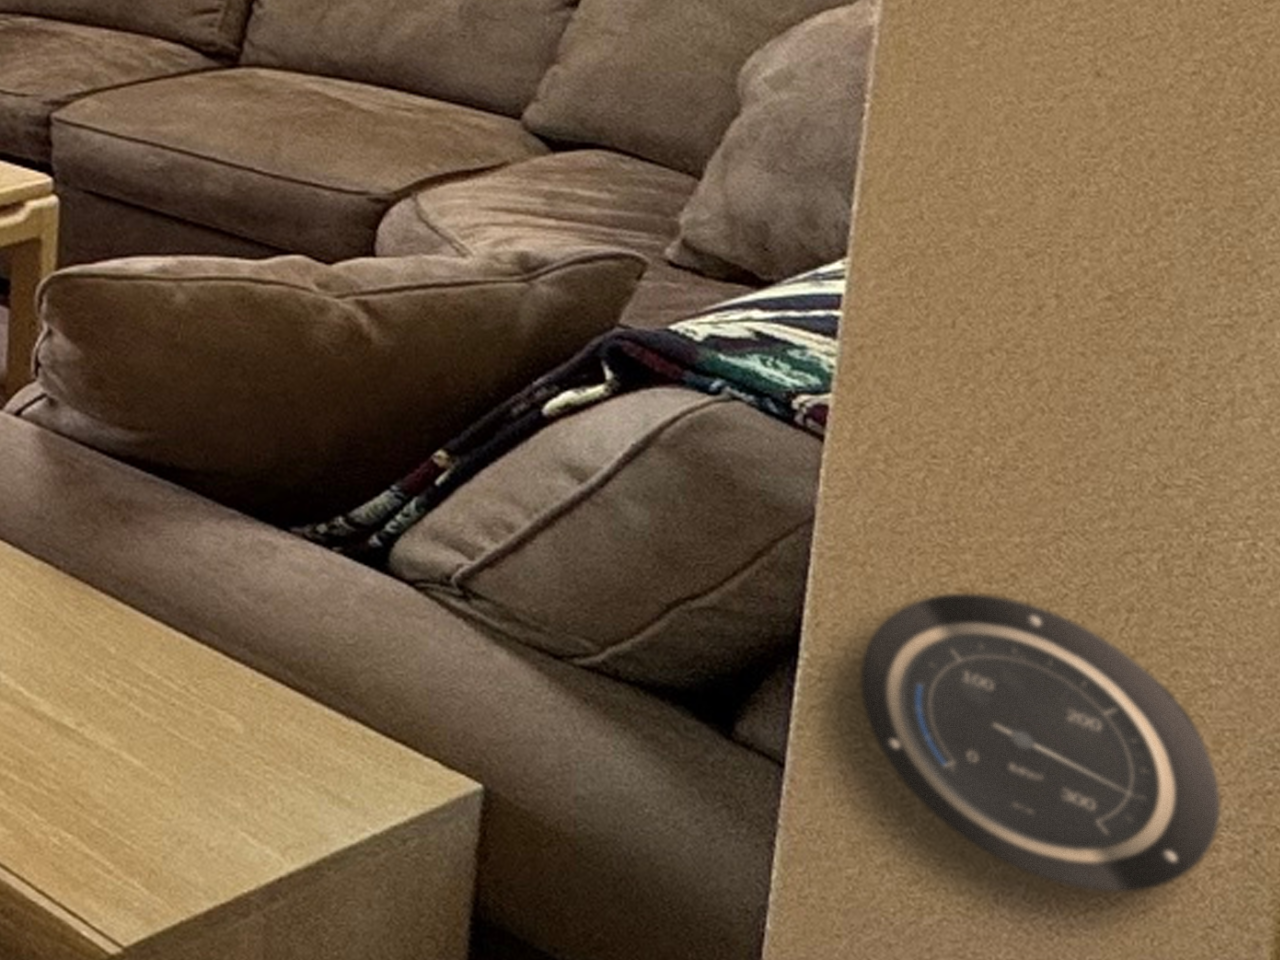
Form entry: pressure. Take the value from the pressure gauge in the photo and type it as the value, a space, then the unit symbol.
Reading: 260 psi
